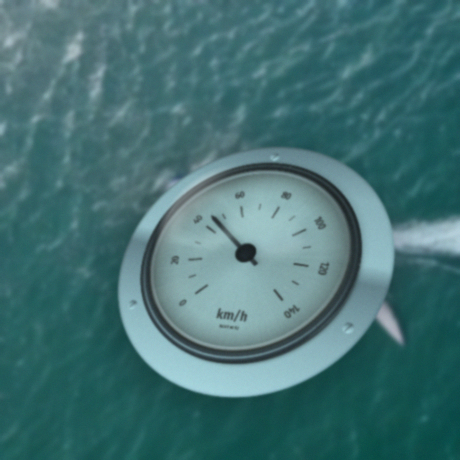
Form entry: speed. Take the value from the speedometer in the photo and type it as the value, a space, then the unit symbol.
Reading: 45 km/h
